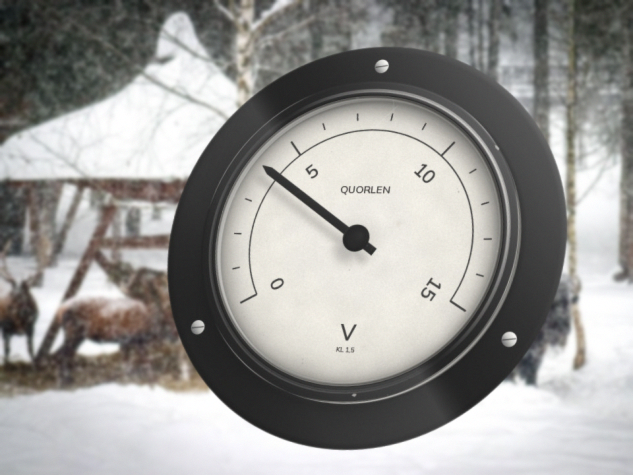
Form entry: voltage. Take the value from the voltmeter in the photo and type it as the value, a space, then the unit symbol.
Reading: 4 V
